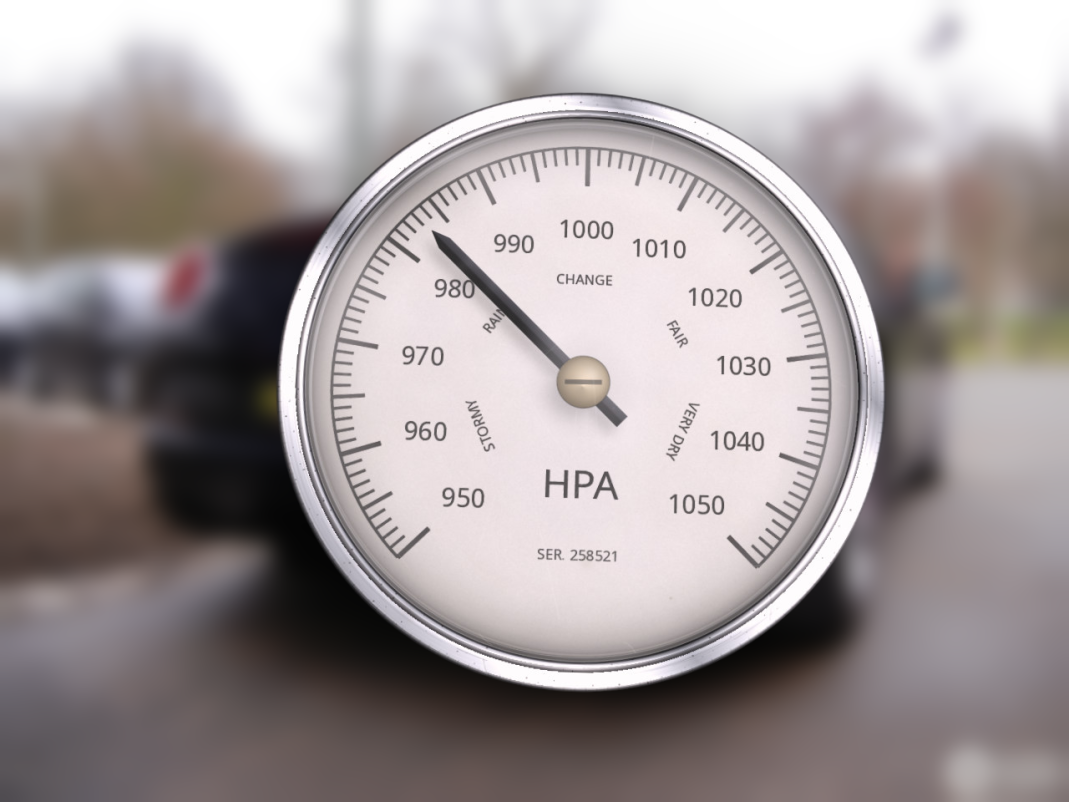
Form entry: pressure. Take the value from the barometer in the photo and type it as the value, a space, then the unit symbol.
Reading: 983 hPa
